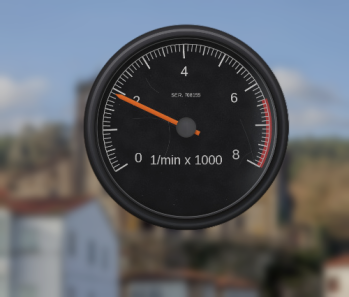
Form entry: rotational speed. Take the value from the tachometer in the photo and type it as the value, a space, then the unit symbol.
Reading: 1900 rpm
